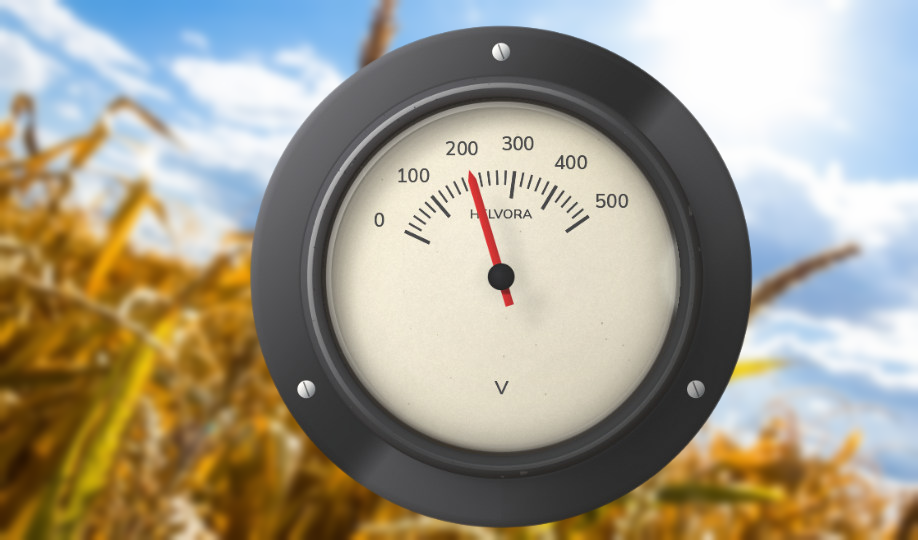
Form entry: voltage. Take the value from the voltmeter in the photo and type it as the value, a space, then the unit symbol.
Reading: 200 V
